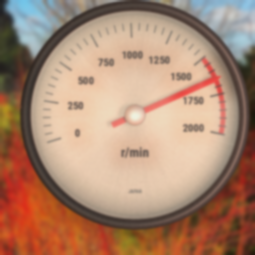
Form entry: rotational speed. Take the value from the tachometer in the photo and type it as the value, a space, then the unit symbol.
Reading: 1650 rpm
